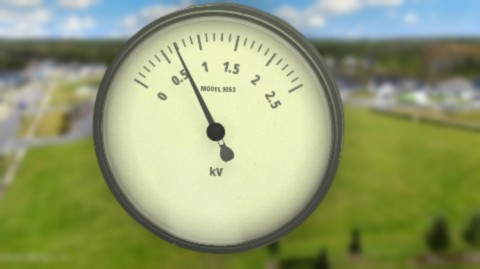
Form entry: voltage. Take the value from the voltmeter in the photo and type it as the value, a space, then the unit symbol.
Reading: 0.7 kV
